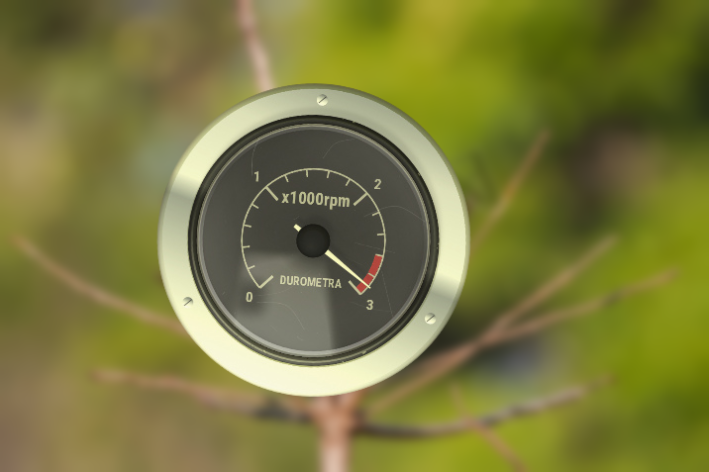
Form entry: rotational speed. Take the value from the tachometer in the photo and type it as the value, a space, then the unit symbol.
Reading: 2900 rpm
